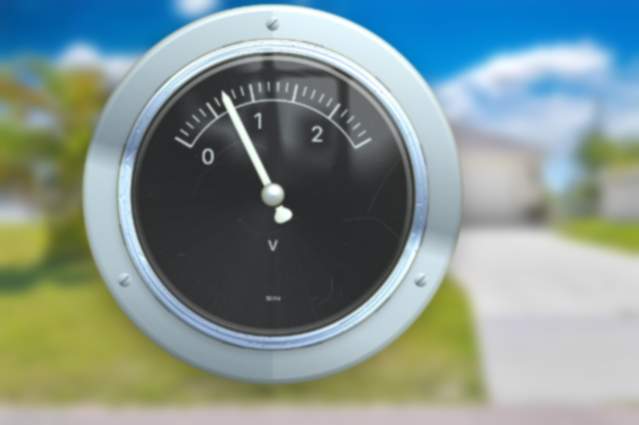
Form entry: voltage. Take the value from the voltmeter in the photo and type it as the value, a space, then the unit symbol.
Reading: 0.7 V
